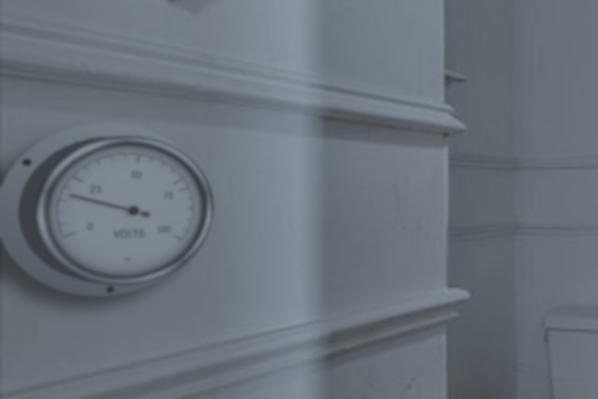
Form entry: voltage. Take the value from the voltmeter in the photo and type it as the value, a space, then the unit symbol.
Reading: 17.5 V
